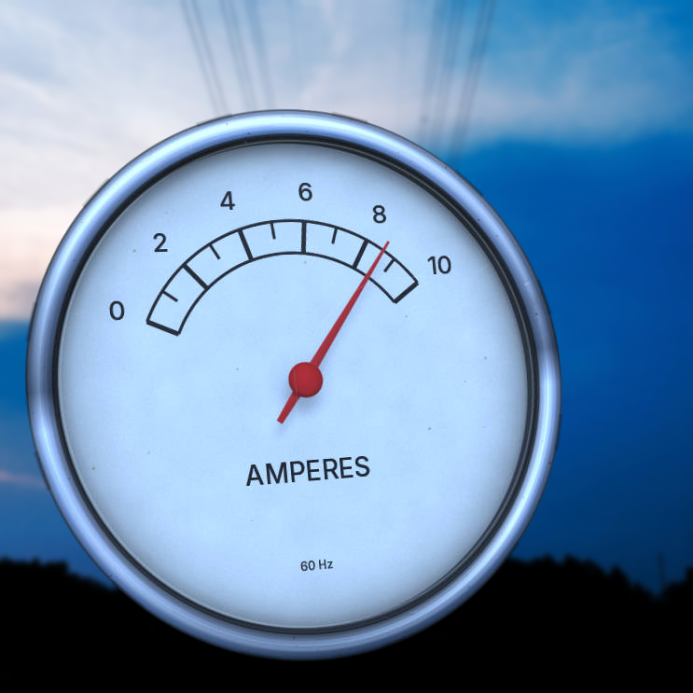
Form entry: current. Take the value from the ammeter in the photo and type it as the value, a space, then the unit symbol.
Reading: 8.5 A
